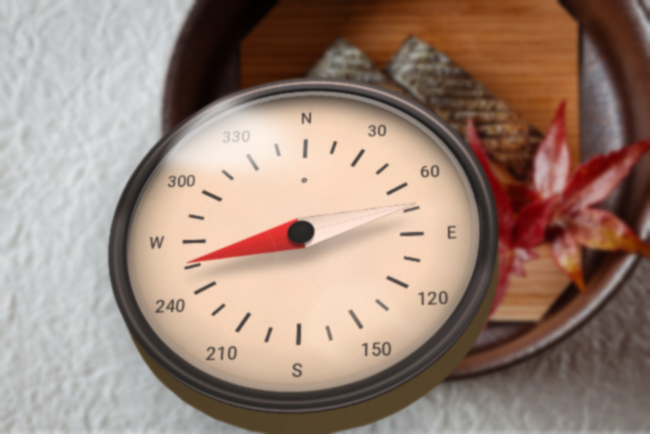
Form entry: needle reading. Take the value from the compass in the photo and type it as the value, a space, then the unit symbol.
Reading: 255 °
